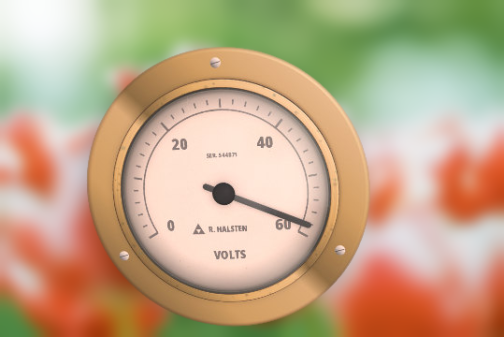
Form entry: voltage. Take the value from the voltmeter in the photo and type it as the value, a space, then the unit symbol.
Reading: 58 V
